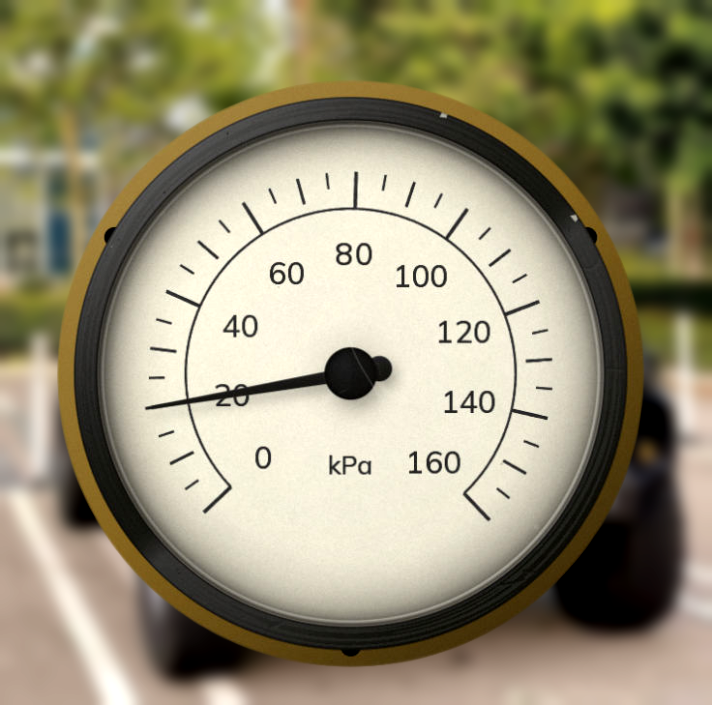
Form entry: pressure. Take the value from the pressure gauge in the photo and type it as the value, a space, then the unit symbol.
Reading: 20 kPa
